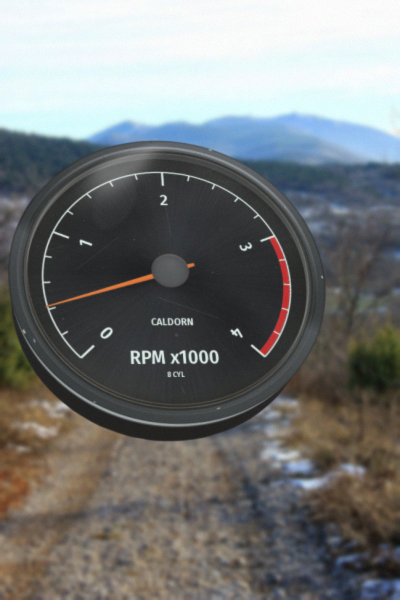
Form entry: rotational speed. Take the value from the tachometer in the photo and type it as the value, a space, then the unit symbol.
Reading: 400 rpm
